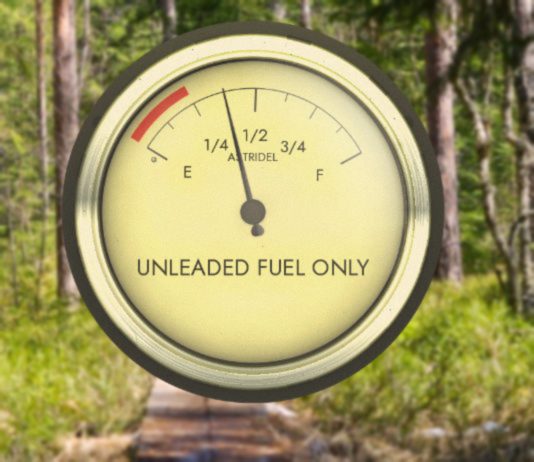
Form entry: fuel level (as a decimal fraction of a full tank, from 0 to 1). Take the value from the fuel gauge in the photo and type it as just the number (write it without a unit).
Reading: 0.375
